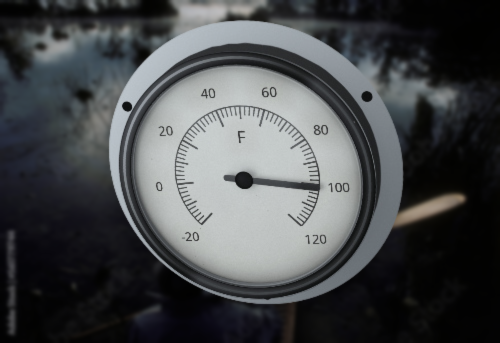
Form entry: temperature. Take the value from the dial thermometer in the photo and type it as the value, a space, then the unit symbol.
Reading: 100 °F
